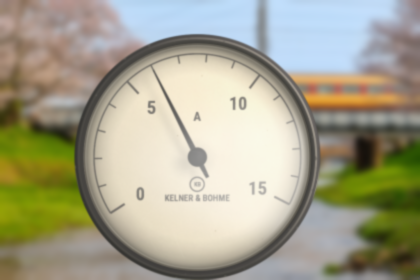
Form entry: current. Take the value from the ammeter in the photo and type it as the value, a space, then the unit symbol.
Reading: 6 A
